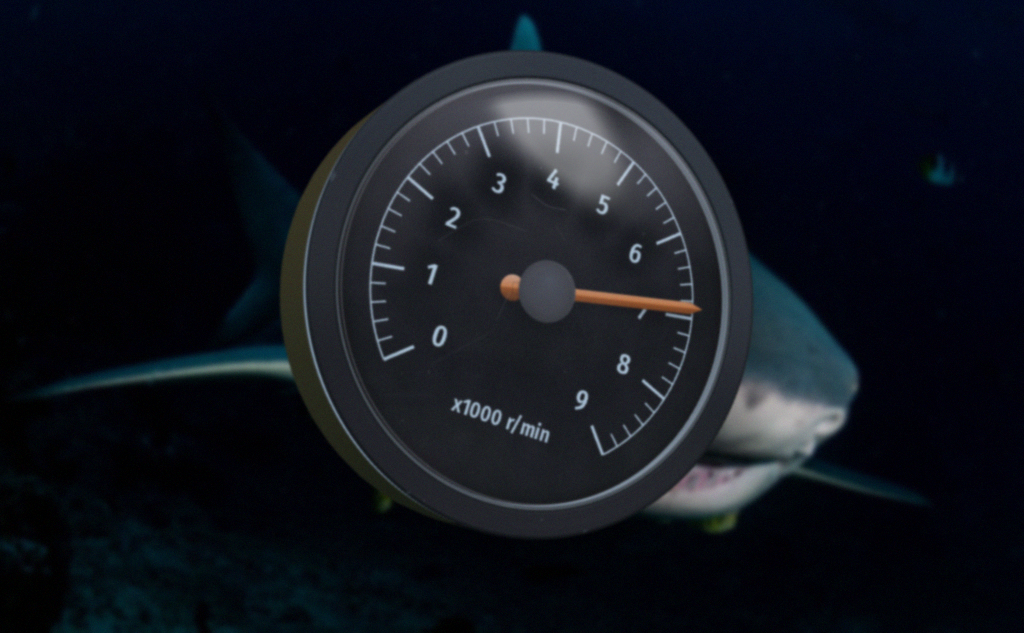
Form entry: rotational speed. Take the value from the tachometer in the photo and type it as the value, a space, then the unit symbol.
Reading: 6900 rpm
